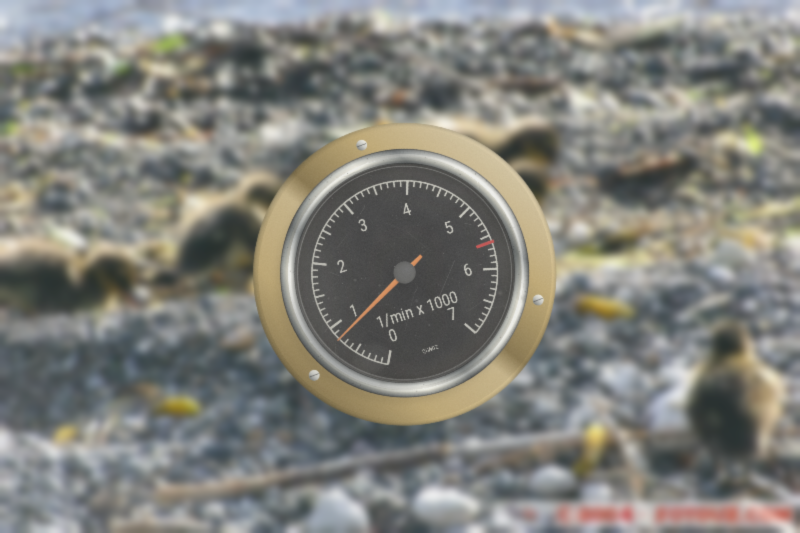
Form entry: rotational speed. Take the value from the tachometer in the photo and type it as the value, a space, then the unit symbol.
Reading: 800 rpm
